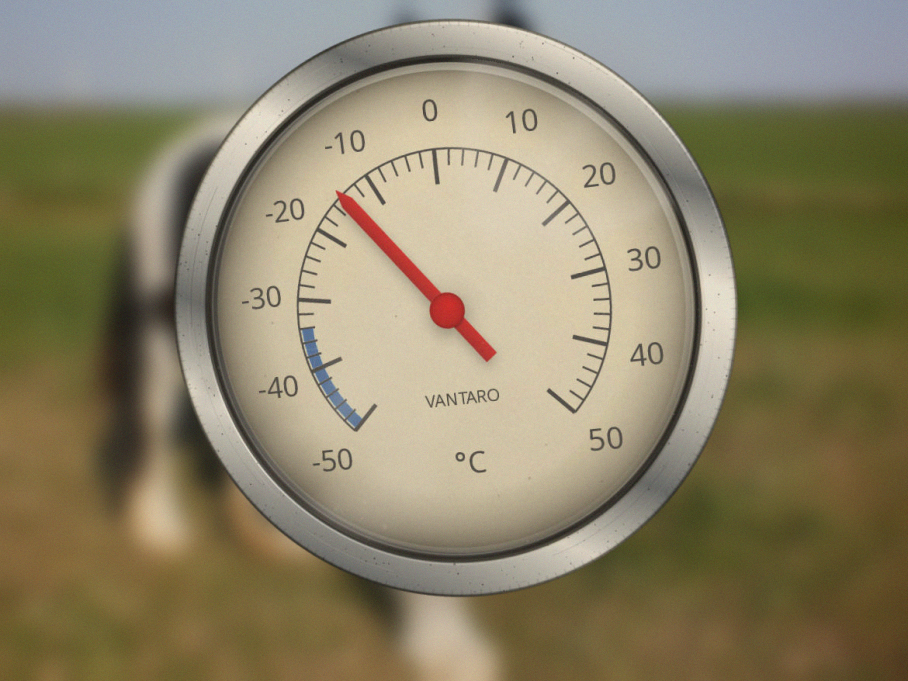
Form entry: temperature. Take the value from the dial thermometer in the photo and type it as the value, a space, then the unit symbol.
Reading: -14 °C
